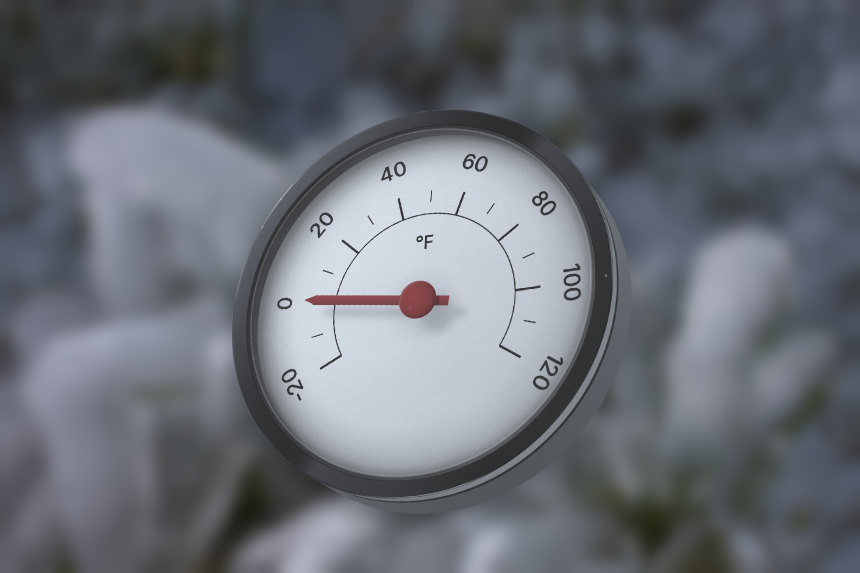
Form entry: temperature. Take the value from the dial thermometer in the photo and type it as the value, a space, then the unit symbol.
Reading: 0 °F
